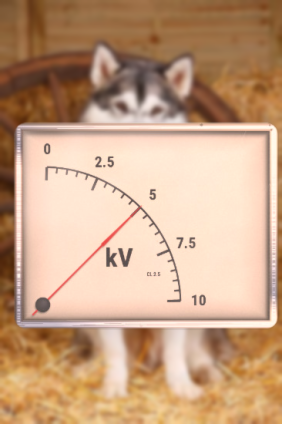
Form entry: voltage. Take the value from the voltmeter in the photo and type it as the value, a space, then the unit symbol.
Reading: 5 kV
